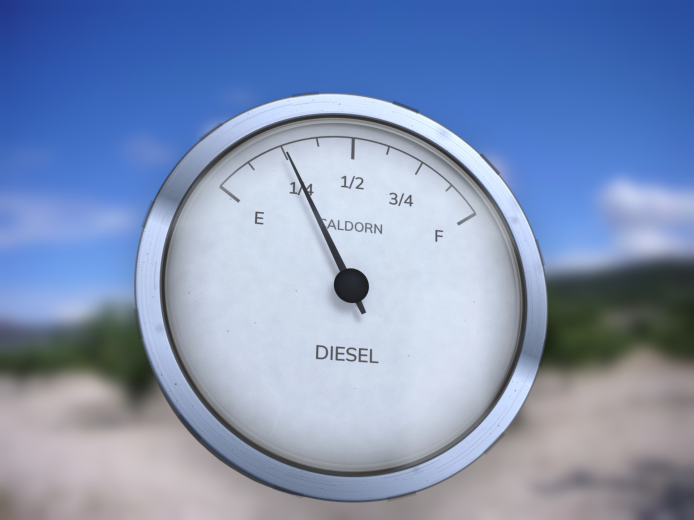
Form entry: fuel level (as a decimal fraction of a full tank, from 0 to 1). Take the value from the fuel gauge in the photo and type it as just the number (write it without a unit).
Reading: 0.25
